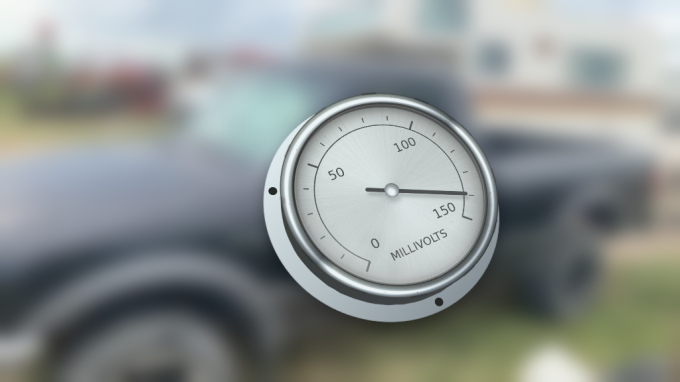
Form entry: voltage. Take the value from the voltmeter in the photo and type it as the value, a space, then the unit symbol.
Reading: 140 mV
